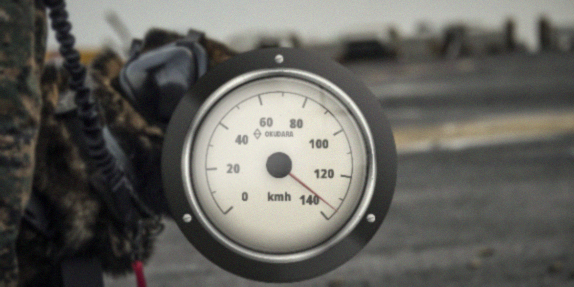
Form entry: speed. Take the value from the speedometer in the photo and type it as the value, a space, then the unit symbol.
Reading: 135 km/h
